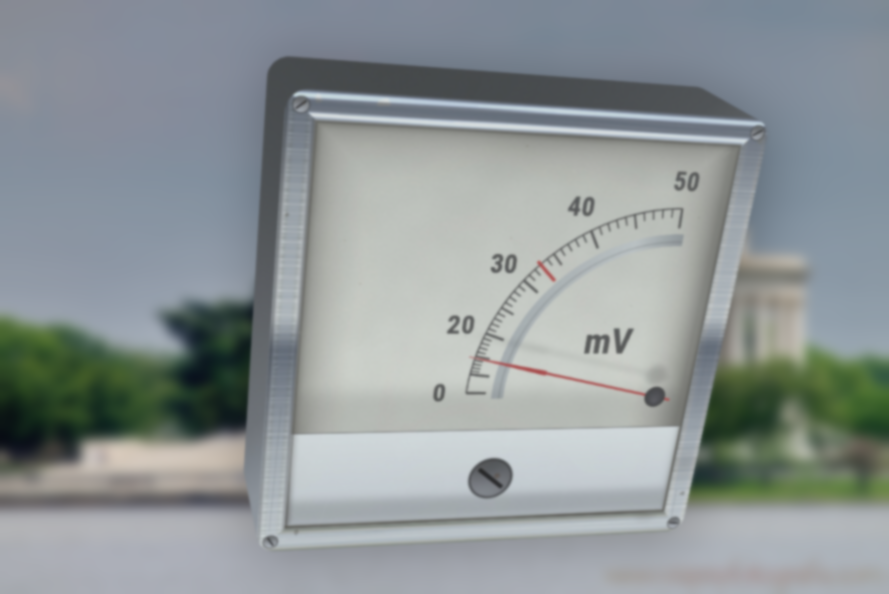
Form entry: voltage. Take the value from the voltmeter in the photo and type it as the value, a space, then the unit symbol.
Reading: 15 mV
